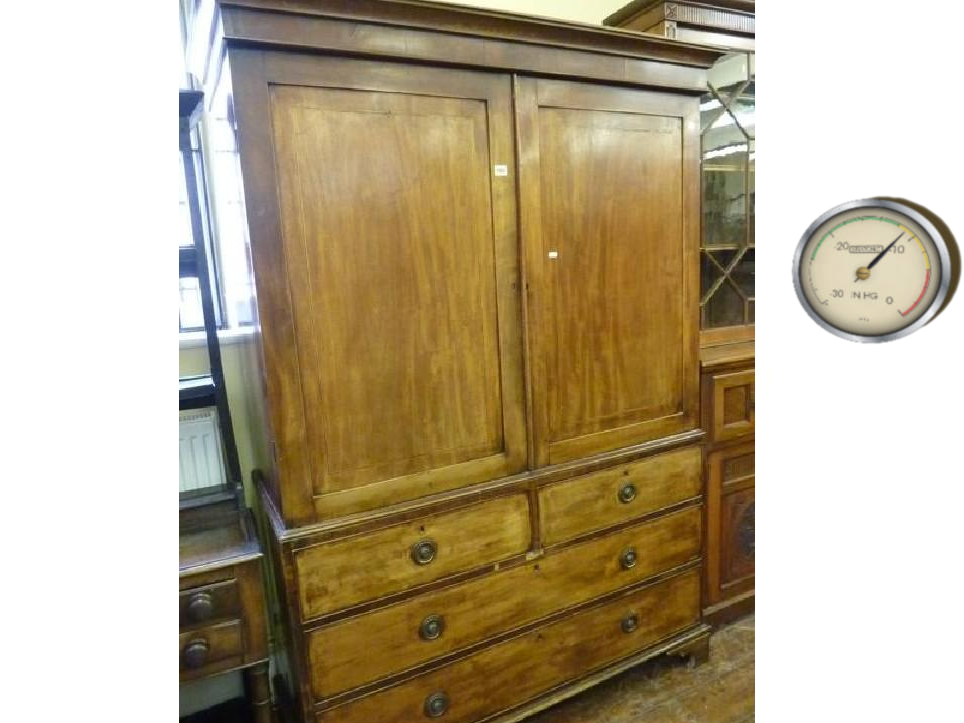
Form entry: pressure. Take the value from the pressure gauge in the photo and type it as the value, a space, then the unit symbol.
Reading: -11 inHg
